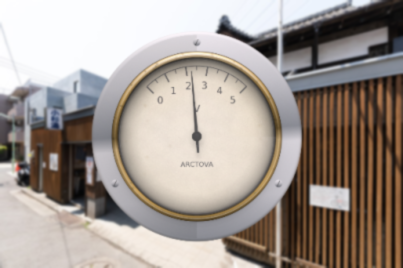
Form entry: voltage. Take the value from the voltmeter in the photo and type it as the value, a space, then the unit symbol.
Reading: 2.25 V
